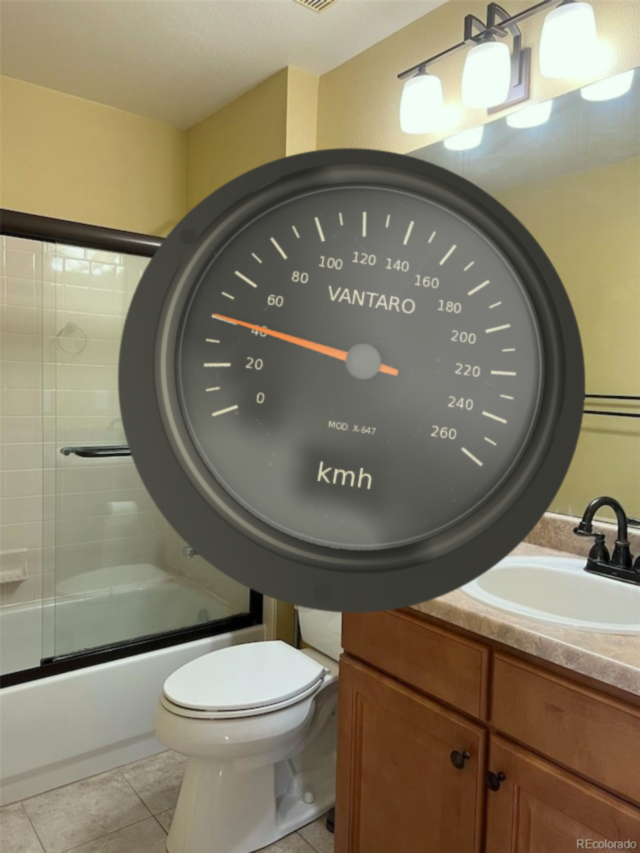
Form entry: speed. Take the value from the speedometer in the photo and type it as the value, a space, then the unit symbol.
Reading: 40 km/h
